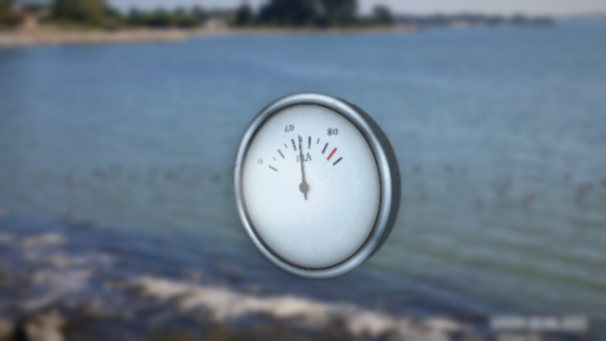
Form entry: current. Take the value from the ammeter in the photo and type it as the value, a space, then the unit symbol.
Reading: 50 mA
